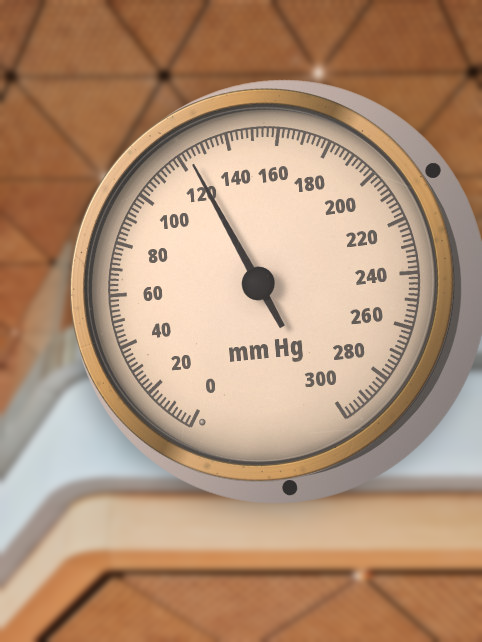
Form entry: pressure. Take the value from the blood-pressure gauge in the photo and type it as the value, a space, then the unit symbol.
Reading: 124 mmHg
